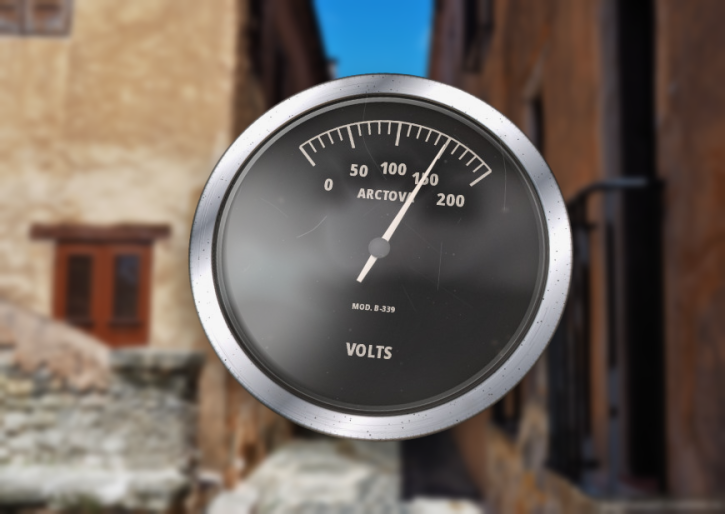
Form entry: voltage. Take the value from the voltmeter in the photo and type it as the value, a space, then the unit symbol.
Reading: 150 V
